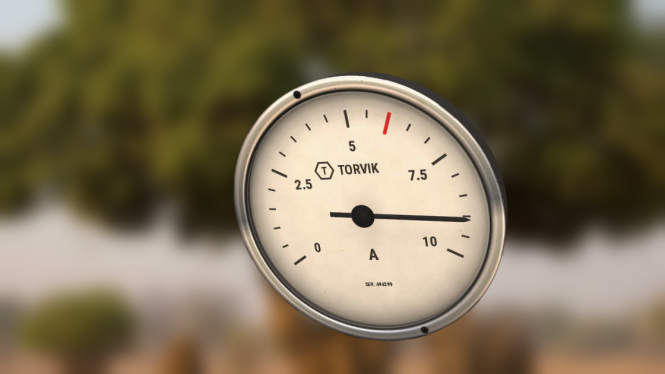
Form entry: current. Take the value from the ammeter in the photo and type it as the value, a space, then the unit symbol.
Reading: 9 A
